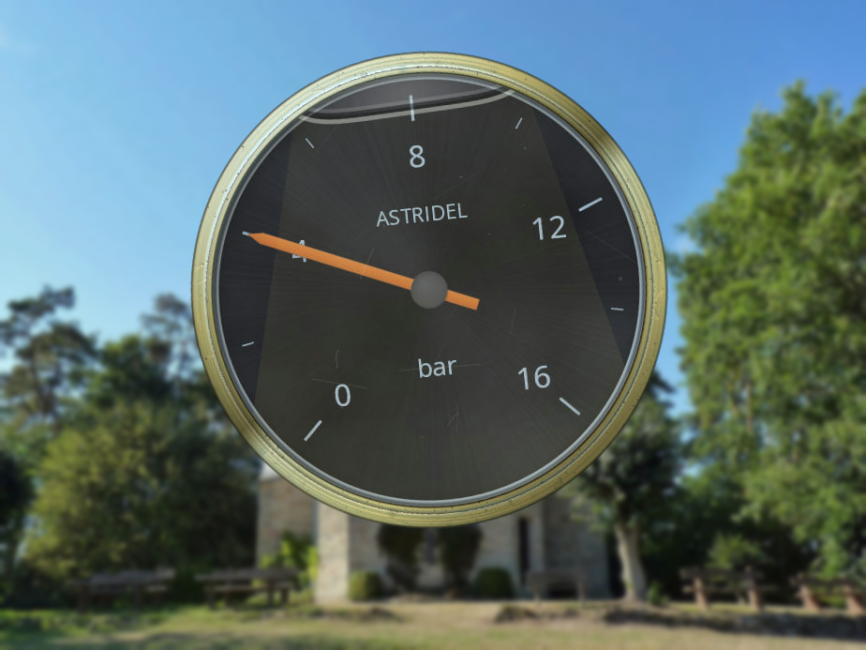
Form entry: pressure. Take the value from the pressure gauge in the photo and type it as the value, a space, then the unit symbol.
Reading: 4 bar
